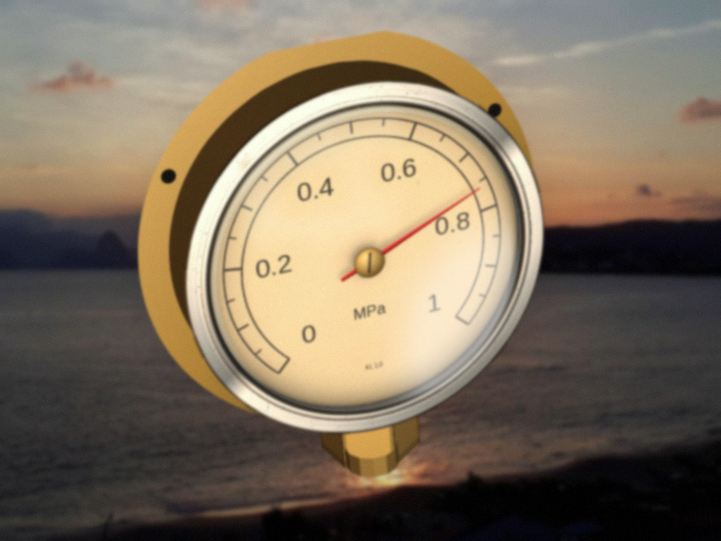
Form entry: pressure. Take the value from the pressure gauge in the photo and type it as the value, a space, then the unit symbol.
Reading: 0.75 MPa
